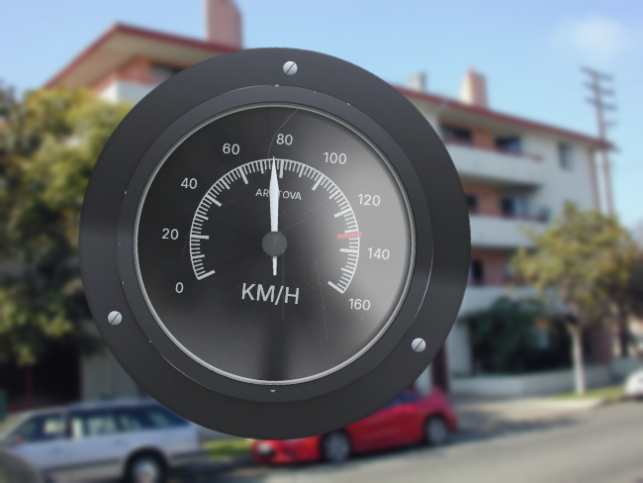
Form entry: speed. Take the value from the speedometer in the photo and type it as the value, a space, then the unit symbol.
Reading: 76 km/h
